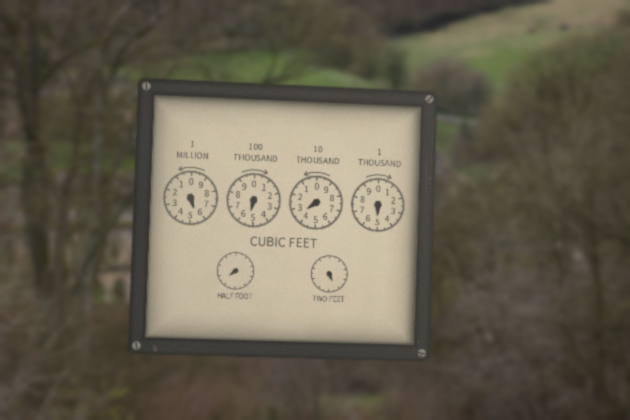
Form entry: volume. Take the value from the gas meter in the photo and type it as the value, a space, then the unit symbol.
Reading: 553500 ft³
